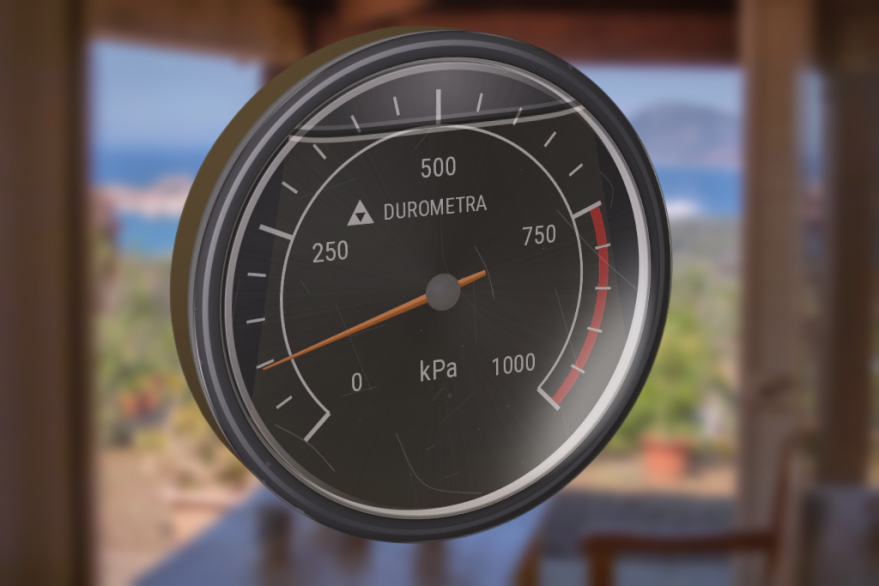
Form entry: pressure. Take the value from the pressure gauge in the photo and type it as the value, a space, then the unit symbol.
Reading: 100 kPa
